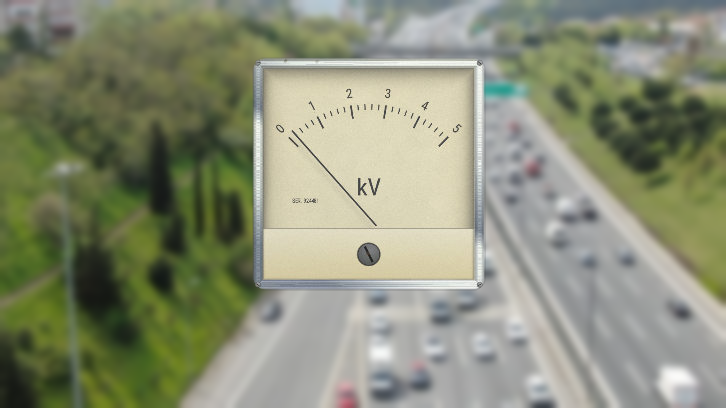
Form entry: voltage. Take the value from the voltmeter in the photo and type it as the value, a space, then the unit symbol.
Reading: 0.2 kV
